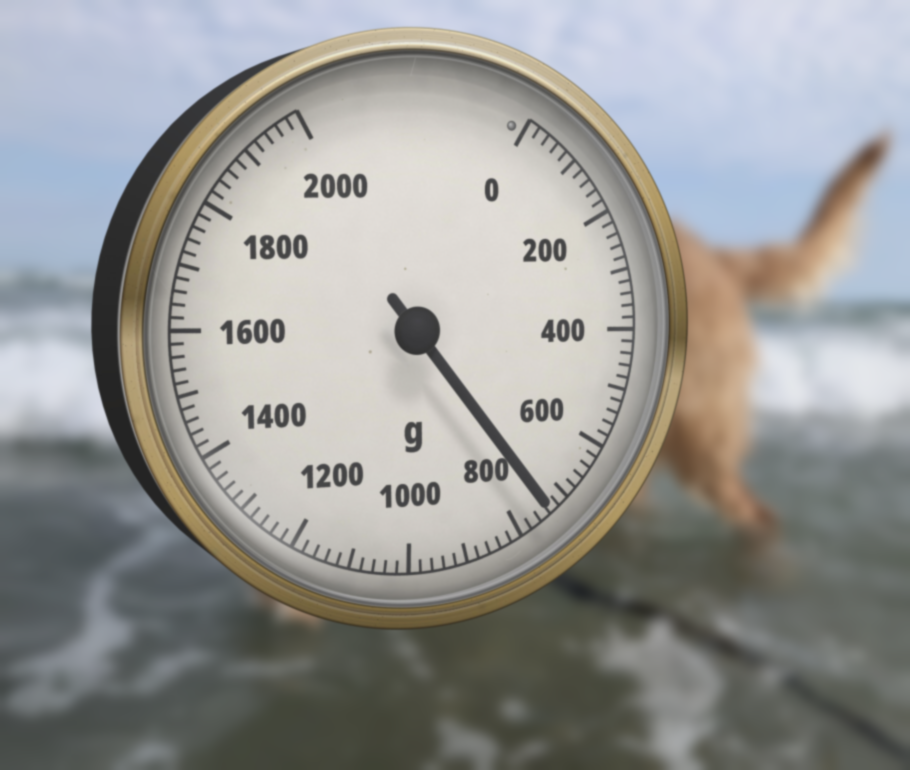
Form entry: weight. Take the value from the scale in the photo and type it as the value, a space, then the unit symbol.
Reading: 740 g
